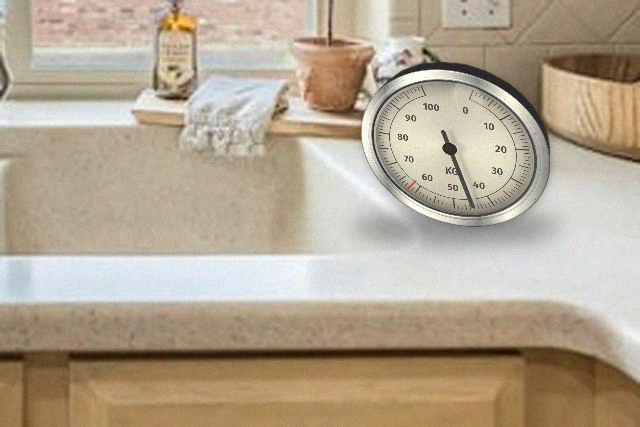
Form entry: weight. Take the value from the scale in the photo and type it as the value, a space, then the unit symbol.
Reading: 45 kg
